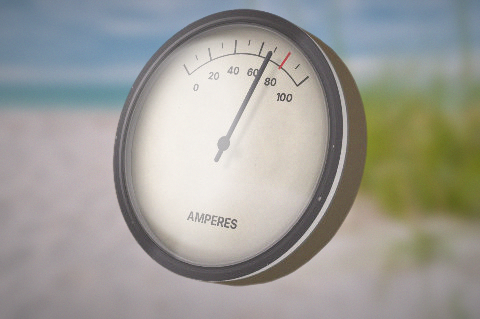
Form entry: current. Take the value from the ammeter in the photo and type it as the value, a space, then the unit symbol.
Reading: 70 A
